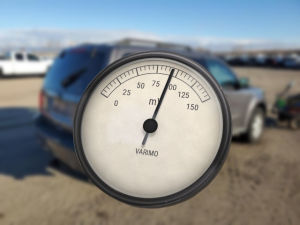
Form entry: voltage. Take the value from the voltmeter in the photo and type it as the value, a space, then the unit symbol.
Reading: 95 mV
